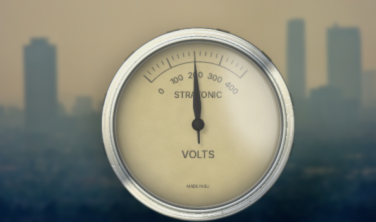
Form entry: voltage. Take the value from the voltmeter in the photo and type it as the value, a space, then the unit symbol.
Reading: 200 V
